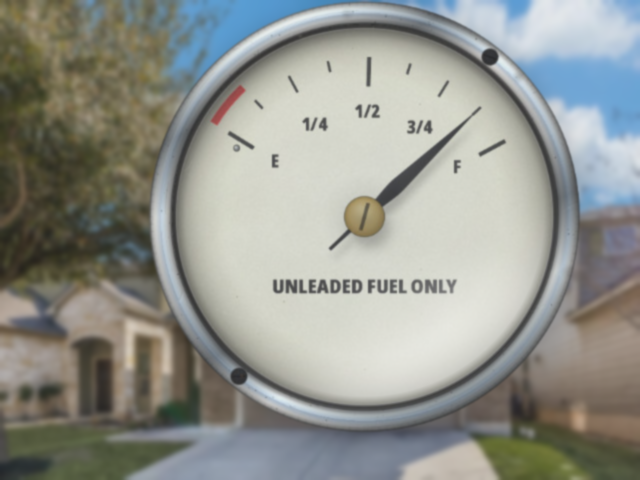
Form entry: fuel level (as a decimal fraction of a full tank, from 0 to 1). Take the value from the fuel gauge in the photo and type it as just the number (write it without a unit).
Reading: 0.875
